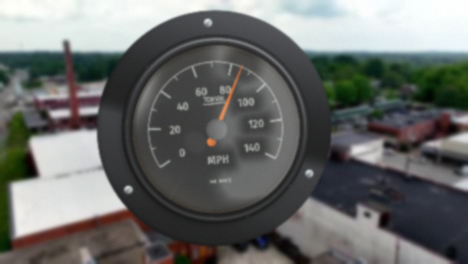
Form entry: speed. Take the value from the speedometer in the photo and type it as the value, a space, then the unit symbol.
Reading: 85 mph
